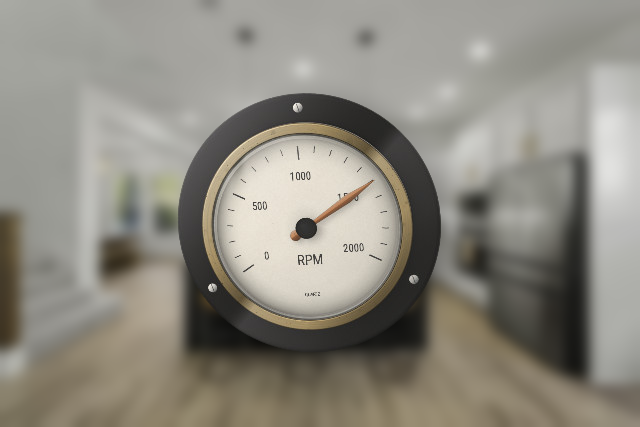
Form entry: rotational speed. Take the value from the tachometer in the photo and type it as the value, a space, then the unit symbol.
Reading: 1500 rpm
